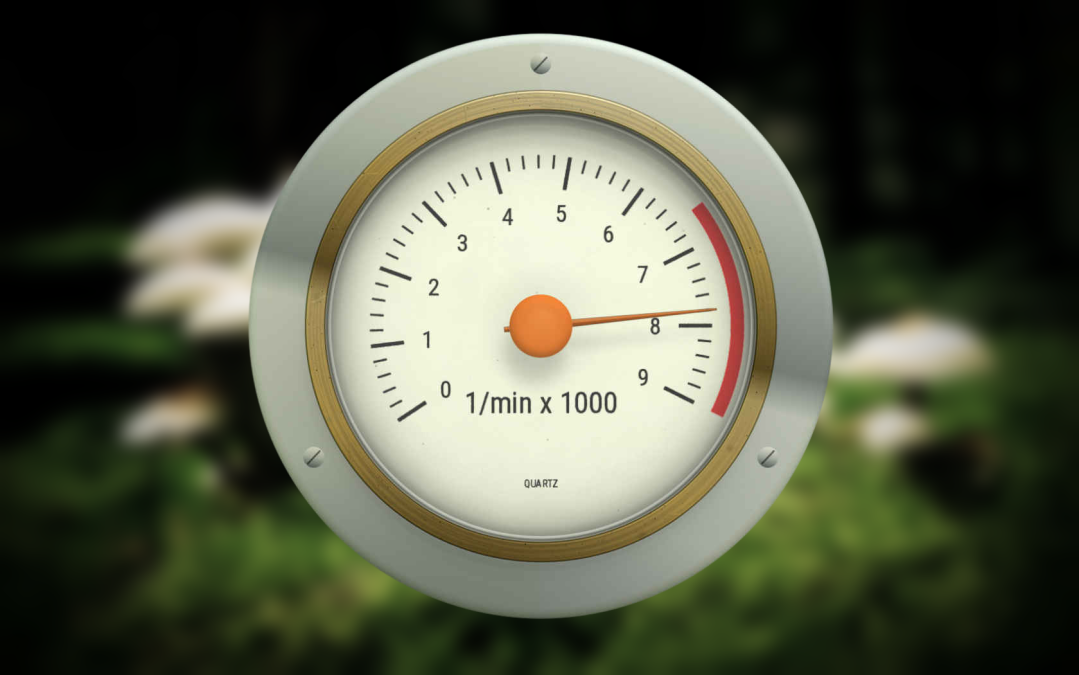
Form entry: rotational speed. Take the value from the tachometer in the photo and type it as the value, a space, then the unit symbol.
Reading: 7800 rpm
